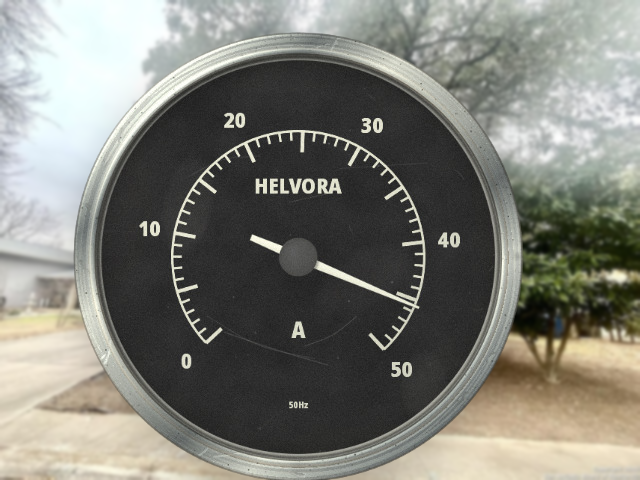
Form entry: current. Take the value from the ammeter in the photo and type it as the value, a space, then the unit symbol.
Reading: 45.5 A
